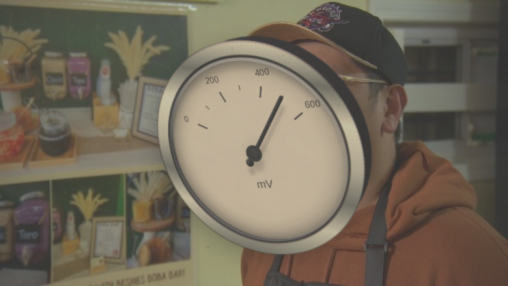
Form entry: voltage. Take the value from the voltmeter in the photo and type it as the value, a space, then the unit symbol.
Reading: 500 mV
